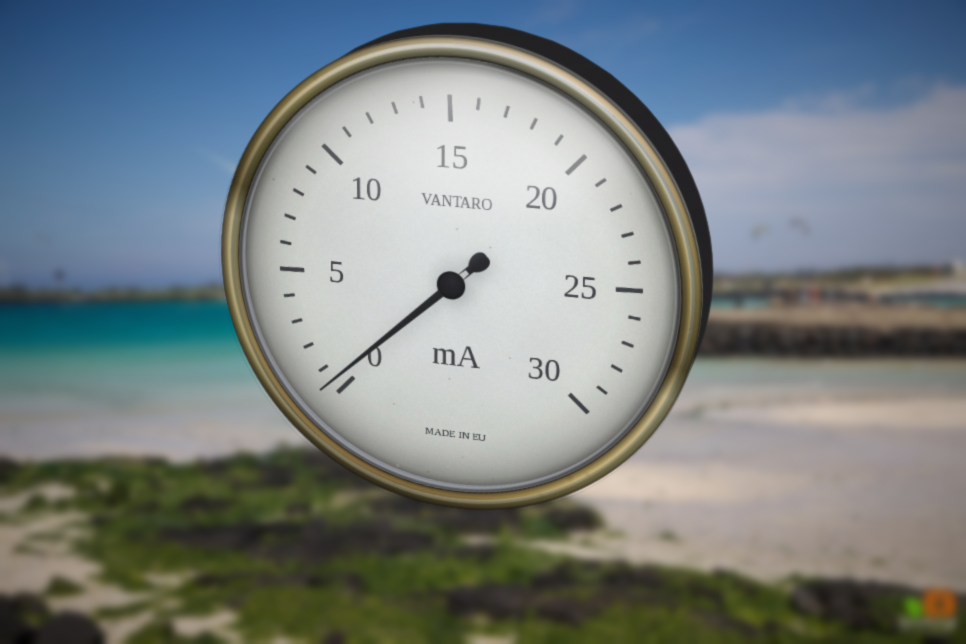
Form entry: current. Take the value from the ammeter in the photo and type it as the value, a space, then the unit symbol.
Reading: 0.5 mA
